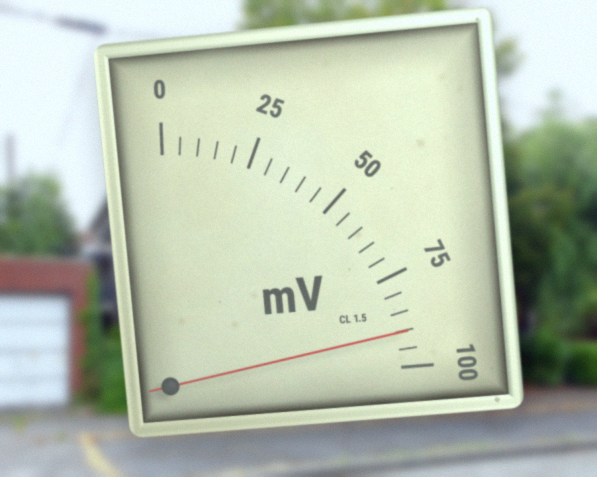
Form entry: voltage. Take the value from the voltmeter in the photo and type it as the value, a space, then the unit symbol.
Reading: 90 mV
